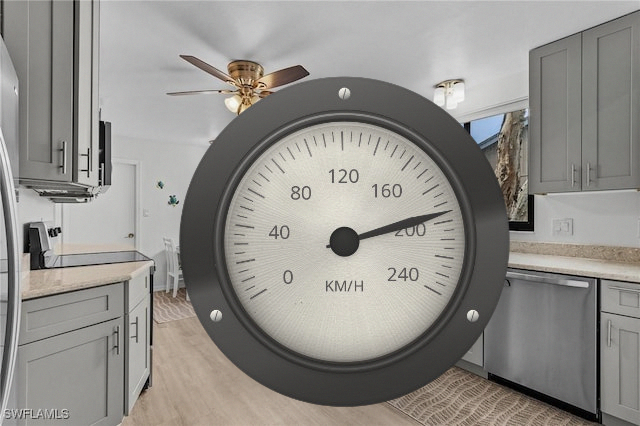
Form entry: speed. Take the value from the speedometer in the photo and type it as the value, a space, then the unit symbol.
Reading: 195 km/h
